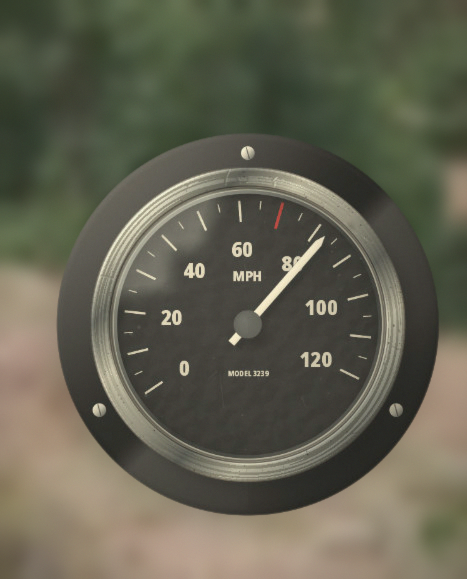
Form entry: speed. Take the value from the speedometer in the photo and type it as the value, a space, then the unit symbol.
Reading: 82.5 mph
